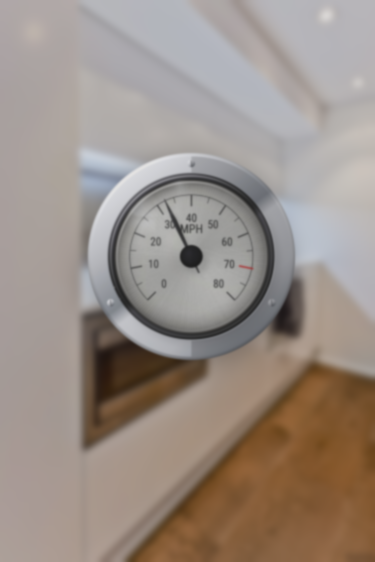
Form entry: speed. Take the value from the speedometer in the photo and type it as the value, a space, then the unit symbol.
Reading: 32.5 mph
